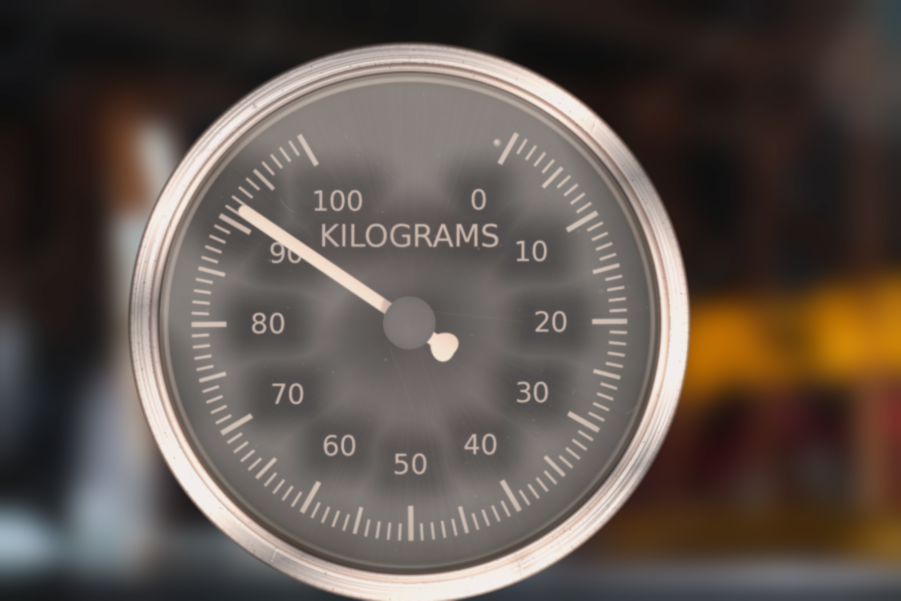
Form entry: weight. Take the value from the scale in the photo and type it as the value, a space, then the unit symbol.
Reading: 91.5 kg
